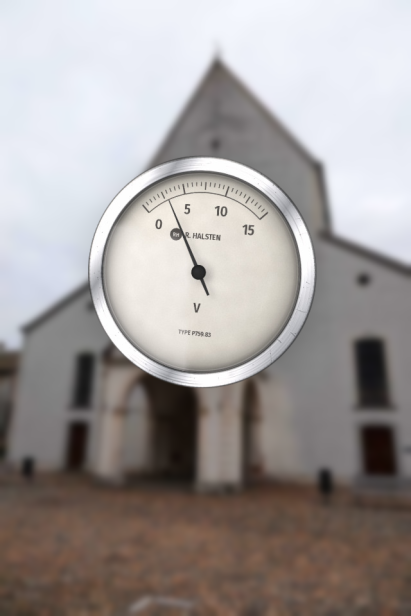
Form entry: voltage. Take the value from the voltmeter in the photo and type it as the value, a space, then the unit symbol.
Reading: 3 V
